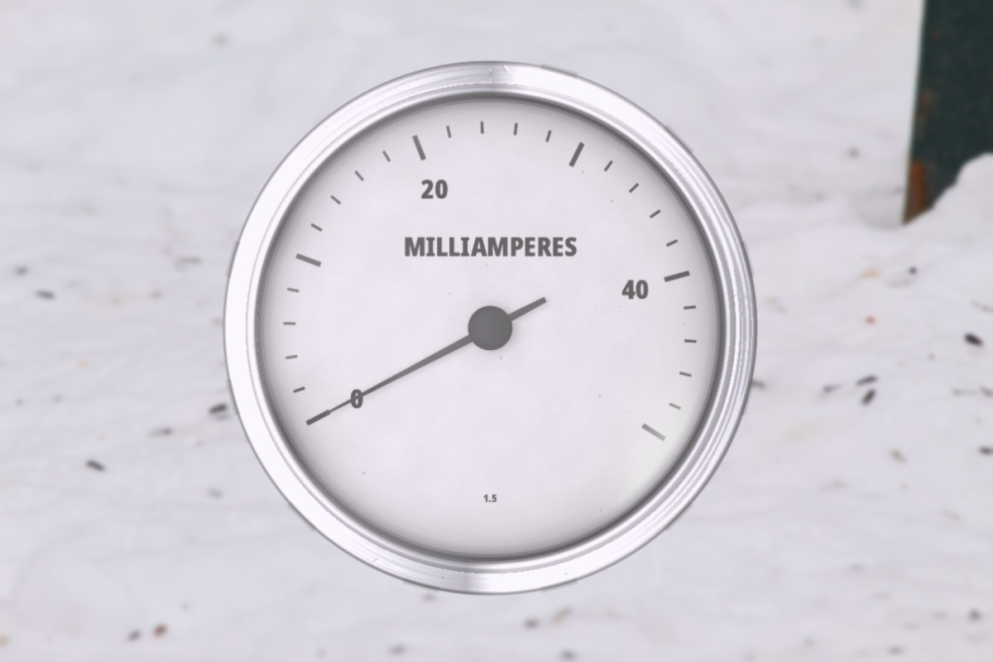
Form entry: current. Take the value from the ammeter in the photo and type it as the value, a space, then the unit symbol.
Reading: 0 mA
